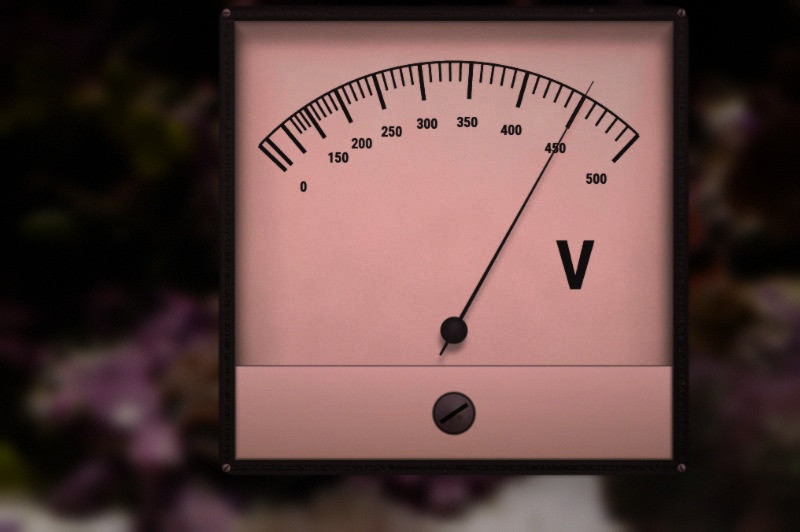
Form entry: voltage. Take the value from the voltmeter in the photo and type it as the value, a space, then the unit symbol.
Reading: 450 V
